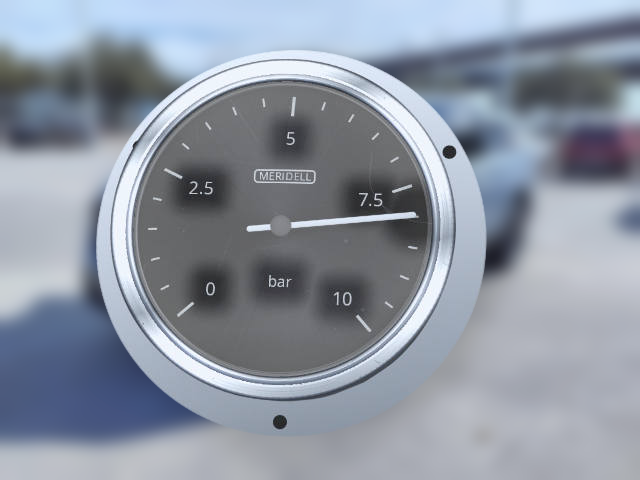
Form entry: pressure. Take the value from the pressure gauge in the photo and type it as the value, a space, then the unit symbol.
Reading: 8 bar
